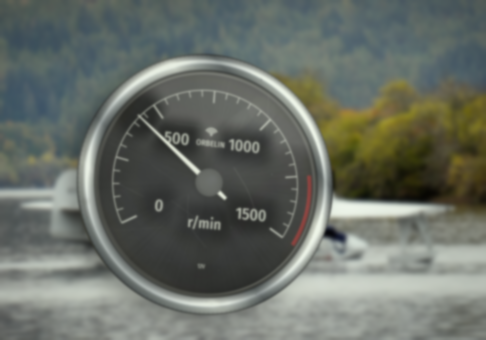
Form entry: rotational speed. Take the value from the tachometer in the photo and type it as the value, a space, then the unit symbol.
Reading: 425 rpm
